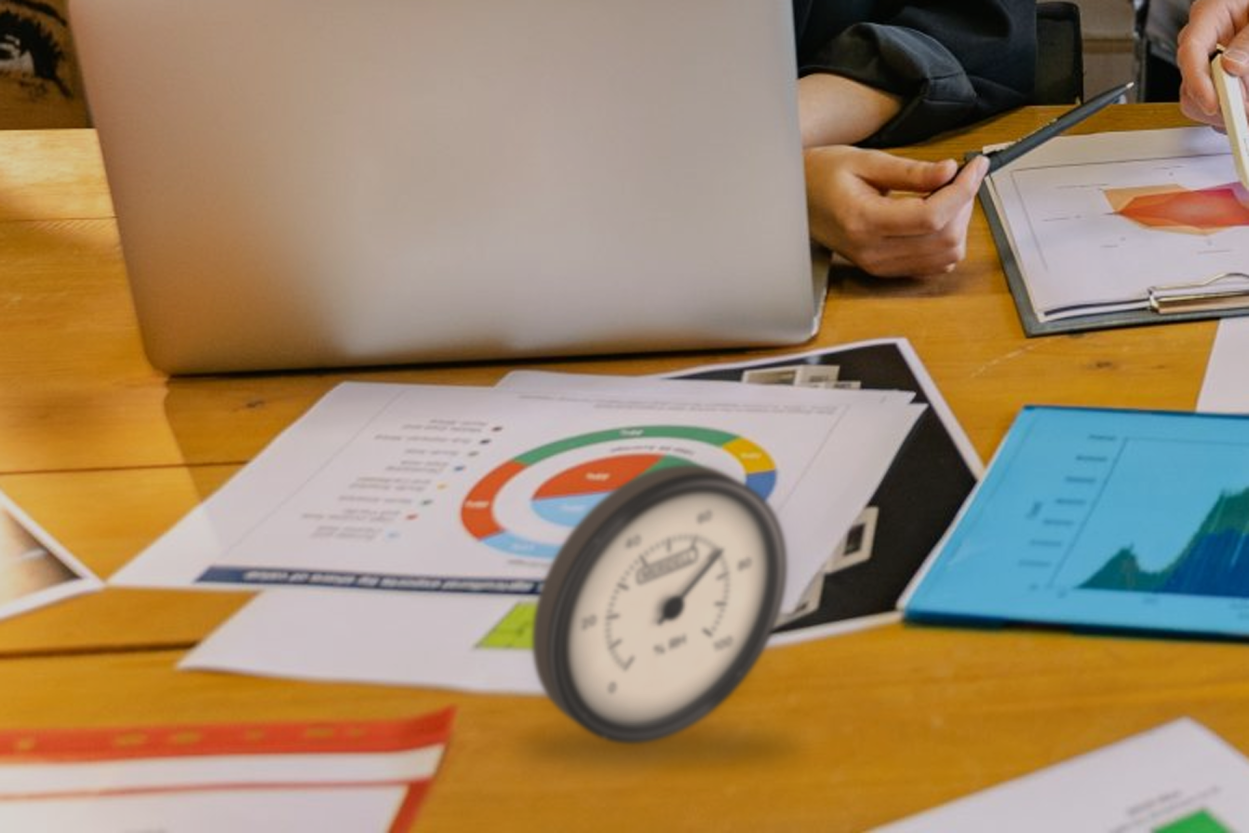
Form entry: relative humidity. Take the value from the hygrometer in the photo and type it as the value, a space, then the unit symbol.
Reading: 70 %
